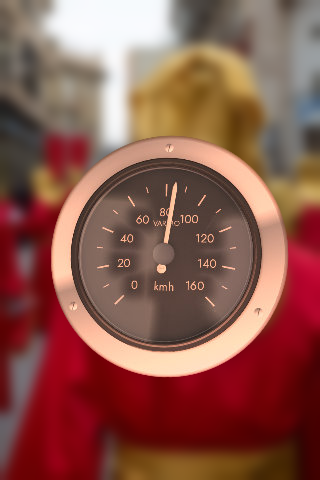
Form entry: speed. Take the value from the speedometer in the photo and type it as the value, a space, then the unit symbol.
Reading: 85 km/h
